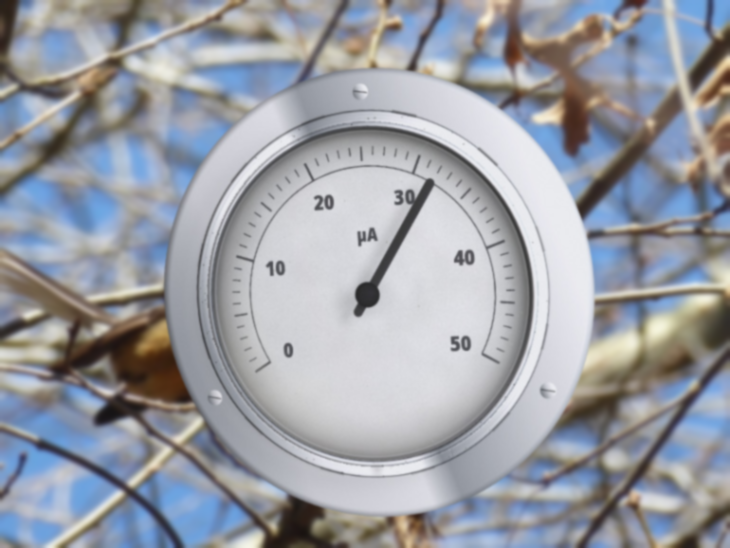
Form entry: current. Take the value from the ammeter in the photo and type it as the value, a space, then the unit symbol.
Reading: 32 µA
